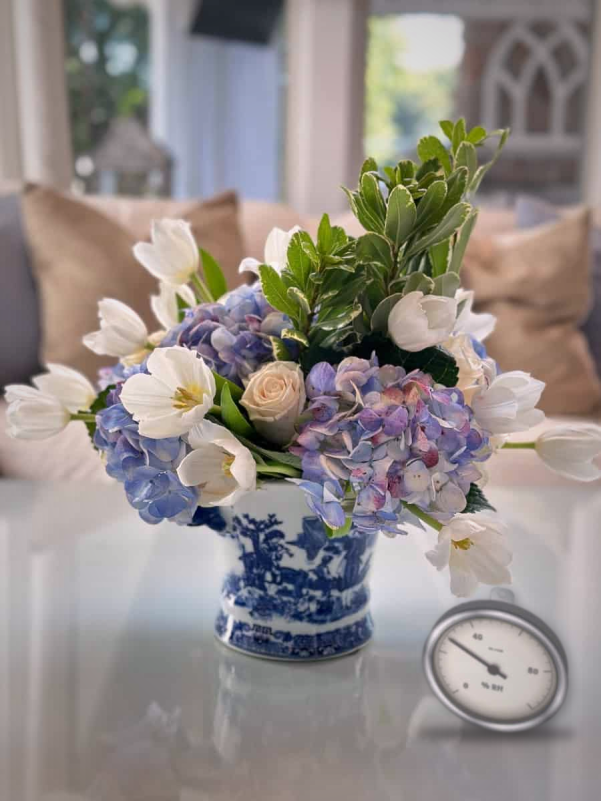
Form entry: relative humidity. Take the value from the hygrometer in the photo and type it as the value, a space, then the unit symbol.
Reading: 28 %
